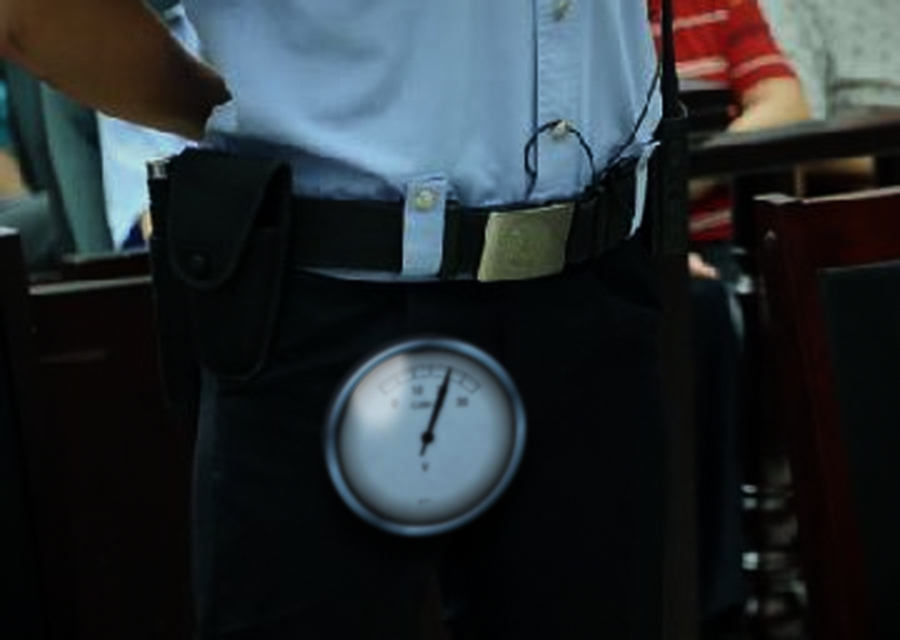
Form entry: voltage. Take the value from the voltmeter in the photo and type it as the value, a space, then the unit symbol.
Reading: 20 V
